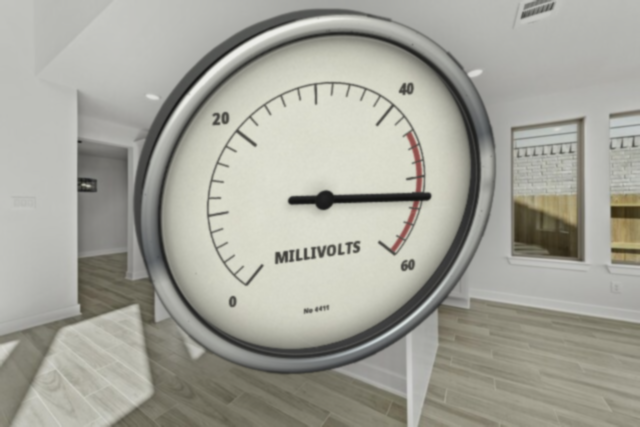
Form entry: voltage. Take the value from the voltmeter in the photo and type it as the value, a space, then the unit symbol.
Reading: 52 mV
